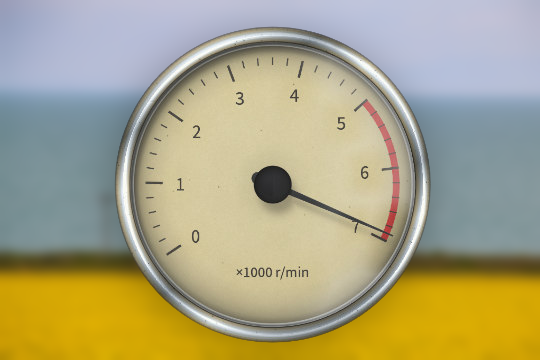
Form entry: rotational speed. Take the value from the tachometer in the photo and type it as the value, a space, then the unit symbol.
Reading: 6900 rpm
